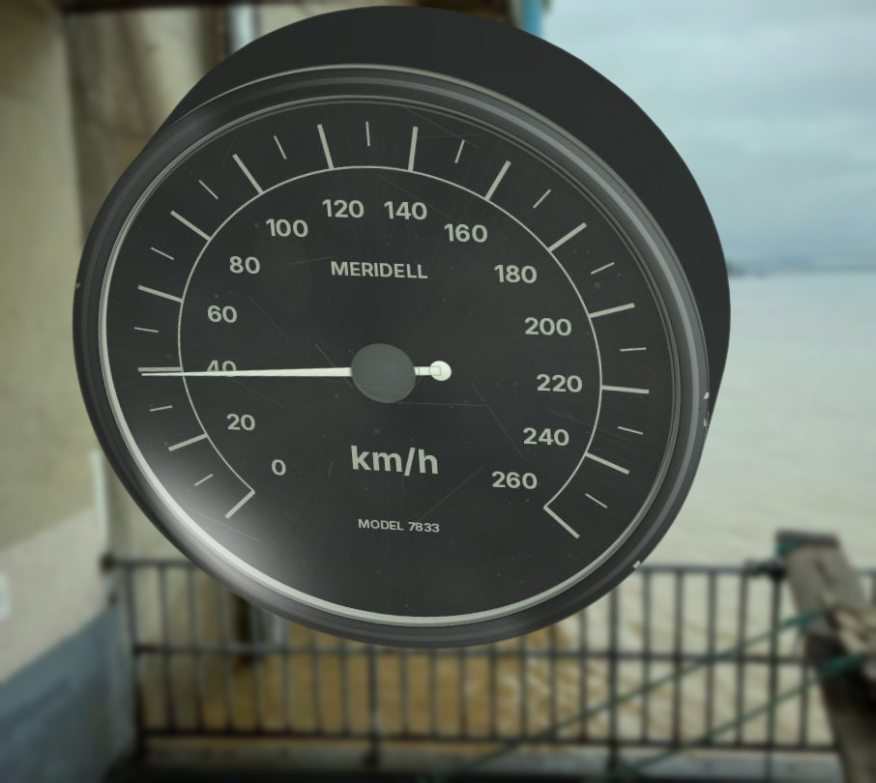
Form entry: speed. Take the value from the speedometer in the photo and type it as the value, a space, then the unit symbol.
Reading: 40 km/h
